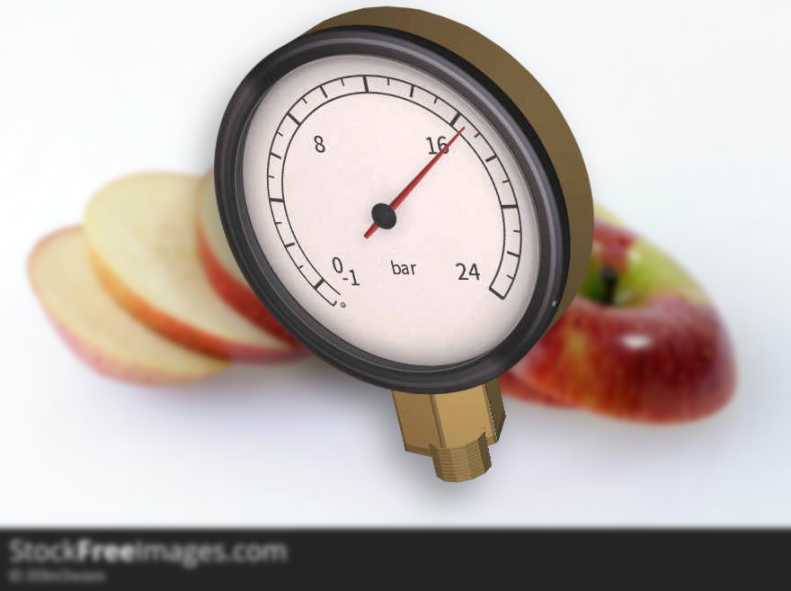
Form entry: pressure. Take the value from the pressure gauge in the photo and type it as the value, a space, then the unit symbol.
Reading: 16.5 bar
